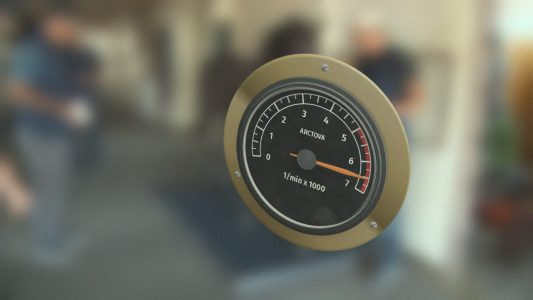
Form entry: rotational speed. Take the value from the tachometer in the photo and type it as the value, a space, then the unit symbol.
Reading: 6500 rpm
